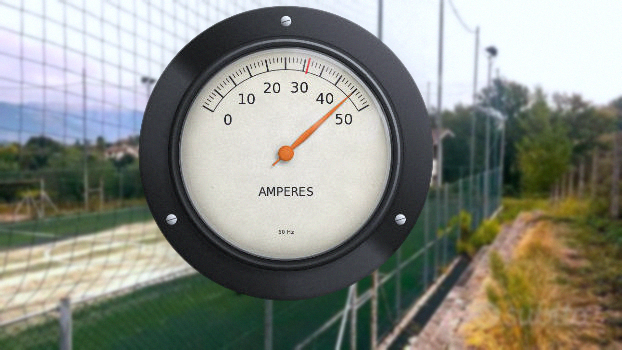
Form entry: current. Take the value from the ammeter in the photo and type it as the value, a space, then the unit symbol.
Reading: 45 A
